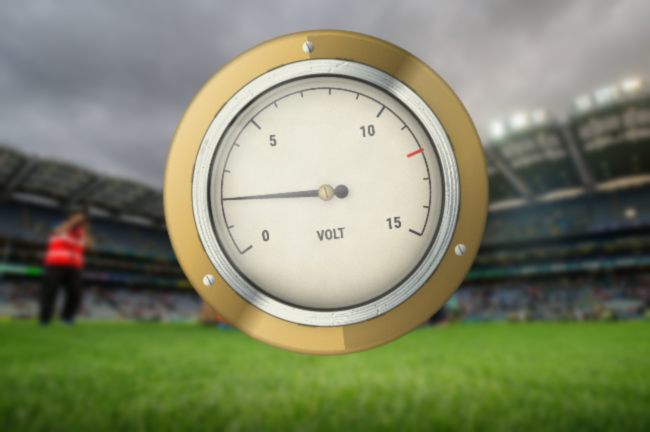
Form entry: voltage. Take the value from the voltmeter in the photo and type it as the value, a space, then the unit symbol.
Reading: 2 V
